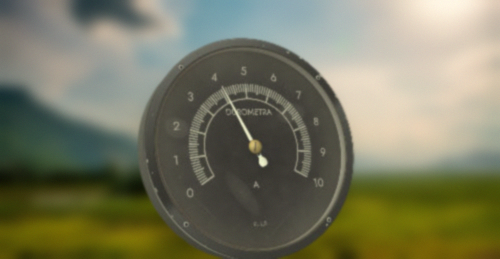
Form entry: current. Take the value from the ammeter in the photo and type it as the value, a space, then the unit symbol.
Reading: 4 A
